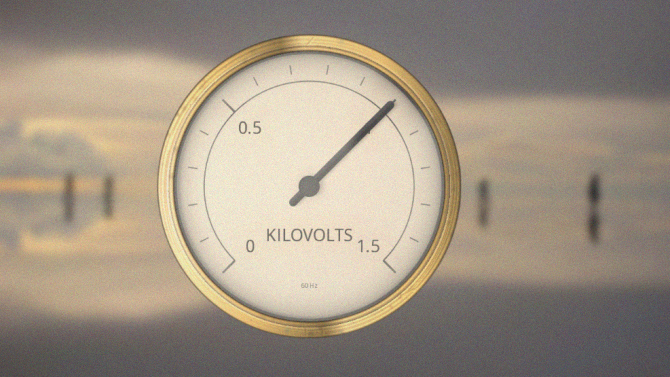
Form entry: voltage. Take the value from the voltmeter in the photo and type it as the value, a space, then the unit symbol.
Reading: 1 kV
